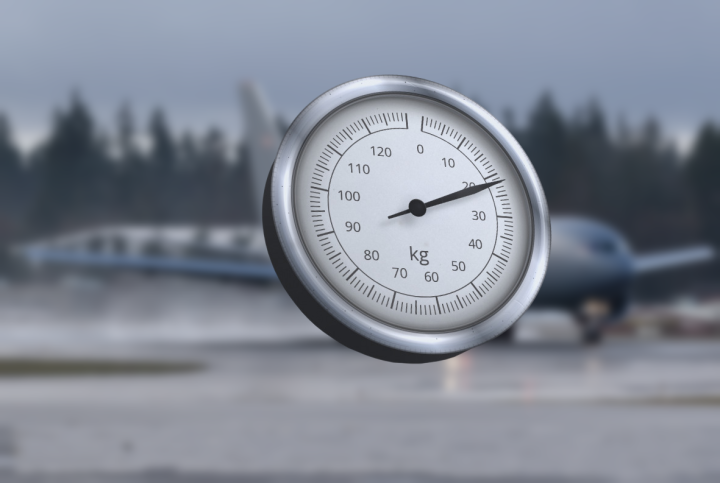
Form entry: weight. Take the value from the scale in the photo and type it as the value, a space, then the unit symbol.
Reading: 22 kg
